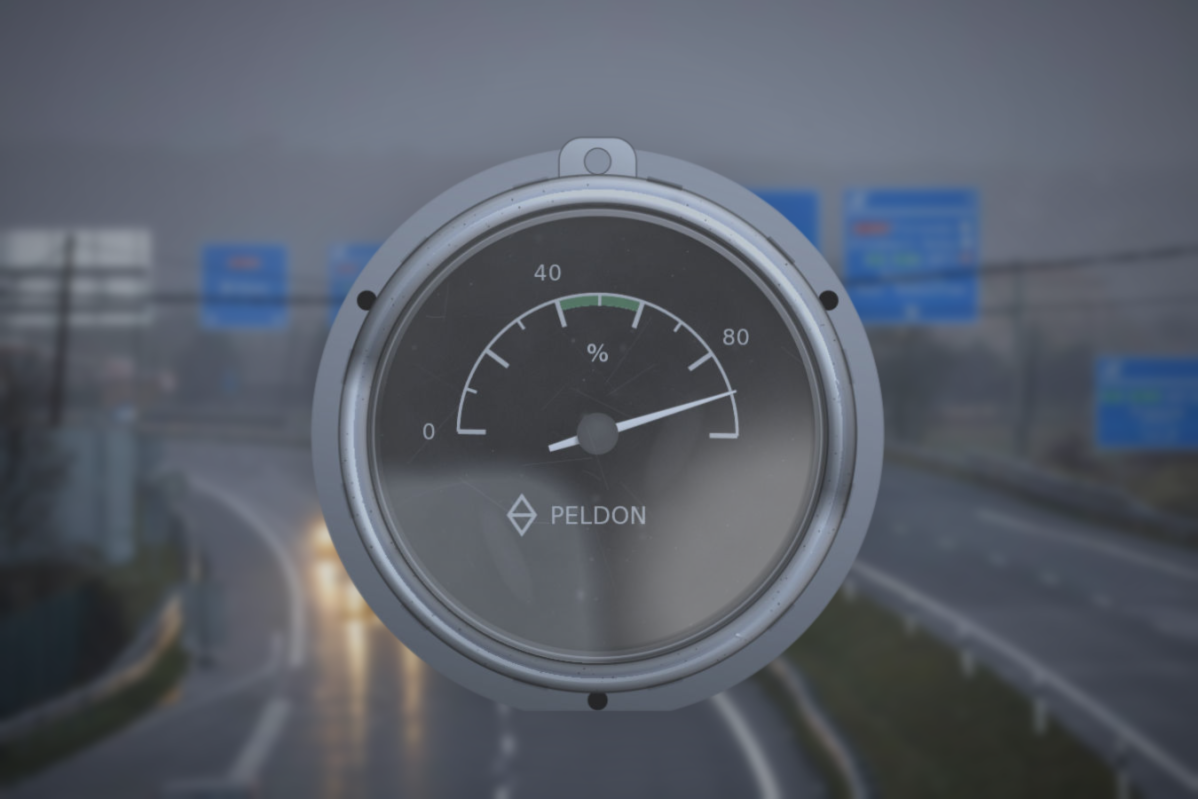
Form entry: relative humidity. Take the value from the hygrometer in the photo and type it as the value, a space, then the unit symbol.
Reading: 90 %
